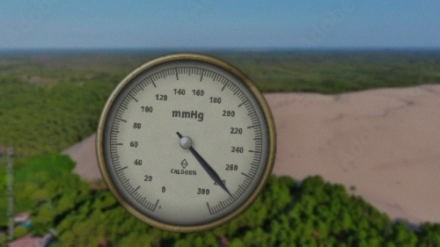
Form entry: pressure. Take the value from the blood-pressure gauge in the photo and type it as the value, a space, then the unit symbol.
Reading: 280 mmHg
